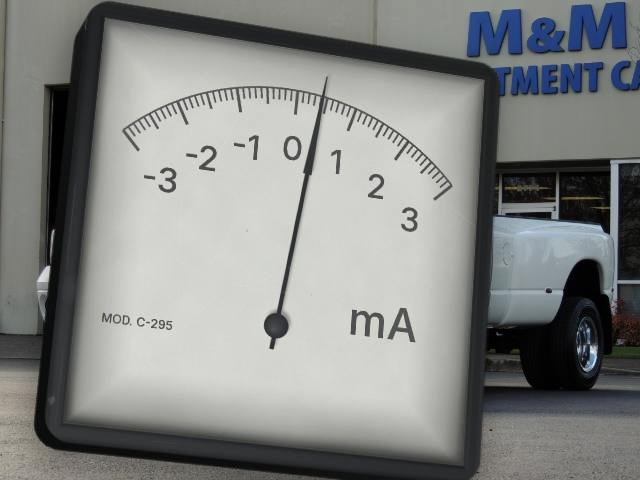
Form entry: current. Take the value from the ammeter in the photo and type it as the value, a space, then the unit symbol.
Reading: 0.4 mA
